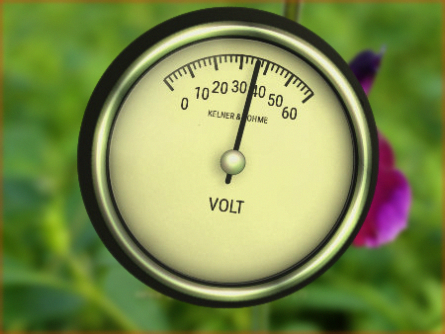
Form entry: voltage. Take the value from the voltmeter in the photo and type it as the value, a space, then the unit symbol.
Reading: 36 V
